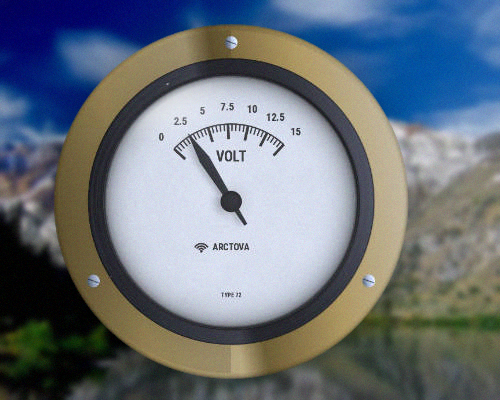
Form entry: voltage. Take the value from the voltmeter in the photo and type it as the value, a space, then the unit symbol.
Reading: 2.5 V
